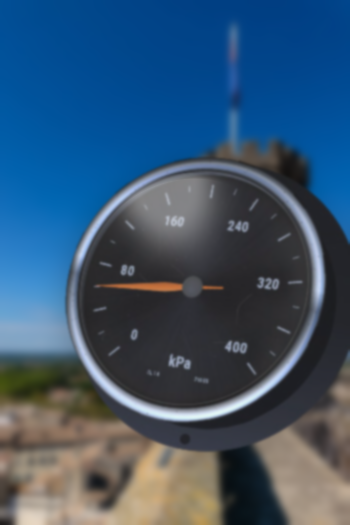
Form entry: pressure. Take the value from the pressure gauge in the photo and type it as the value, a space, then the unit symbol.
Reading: 60 kPa
